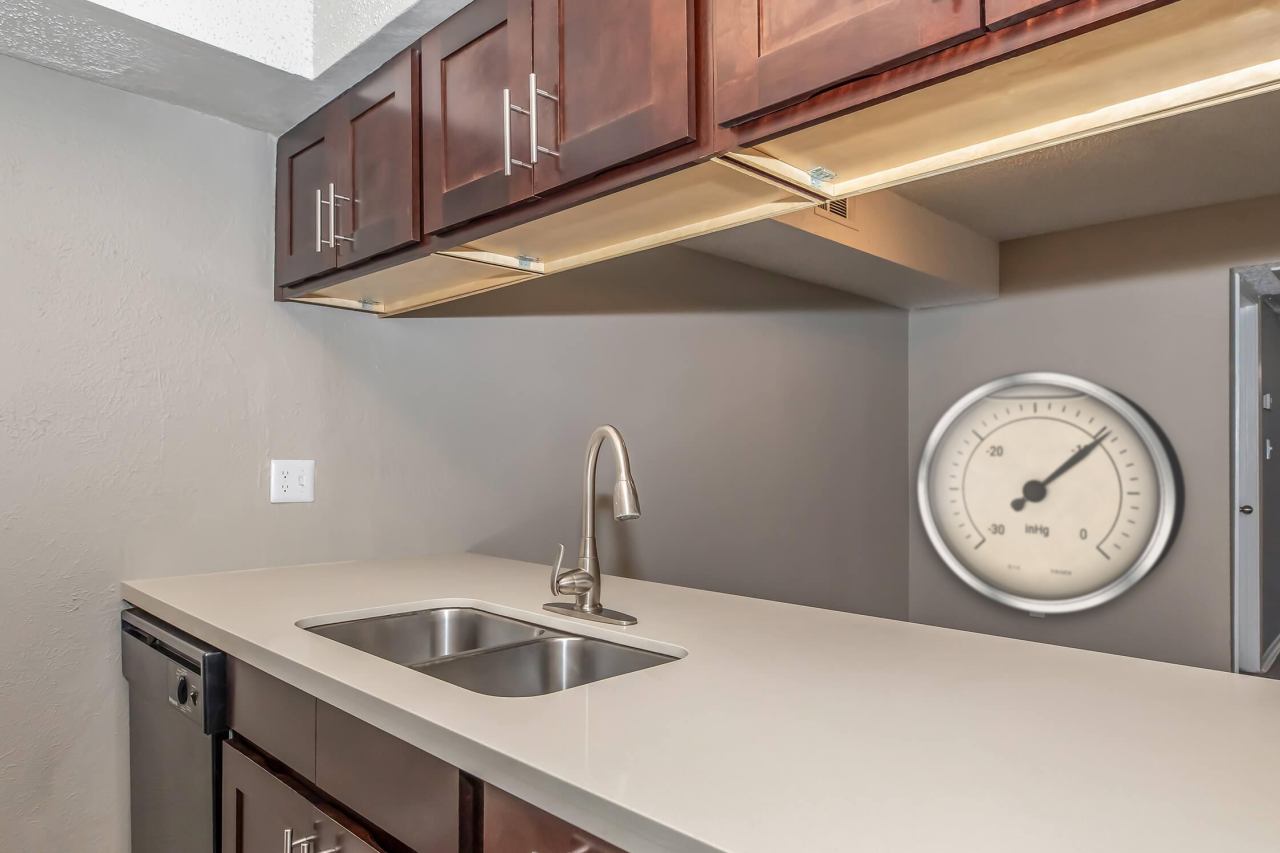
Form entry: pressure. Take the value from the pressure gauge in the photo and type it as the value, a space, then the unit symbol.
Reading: -9.5 inHg
